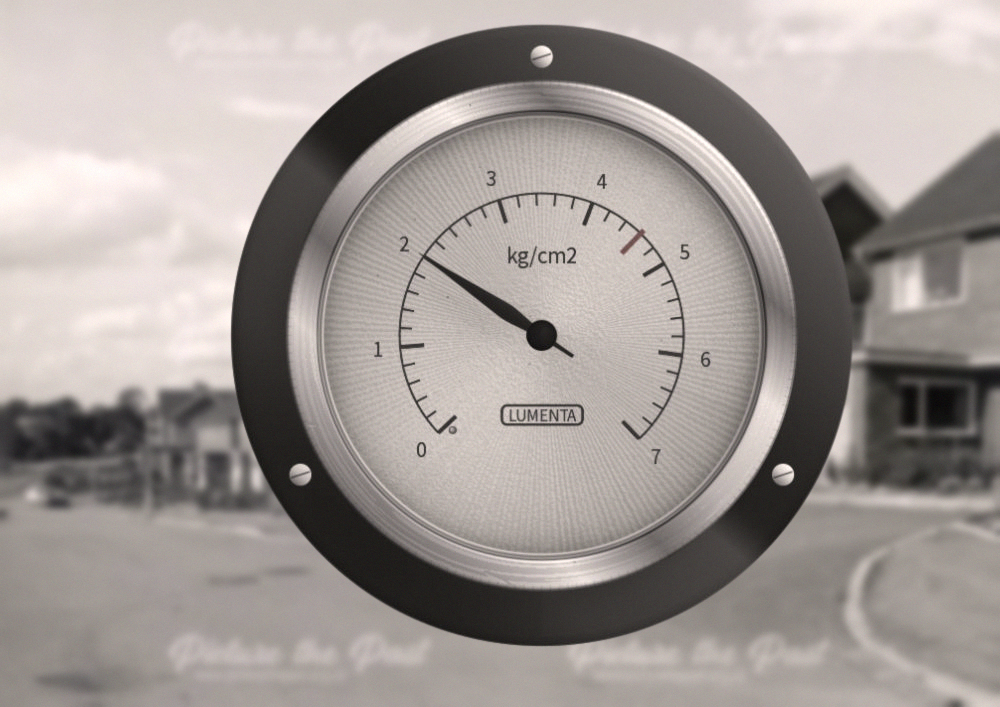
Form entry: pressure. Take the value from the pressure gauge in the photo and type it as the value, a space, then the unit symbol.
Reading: 2 kg/cm²
